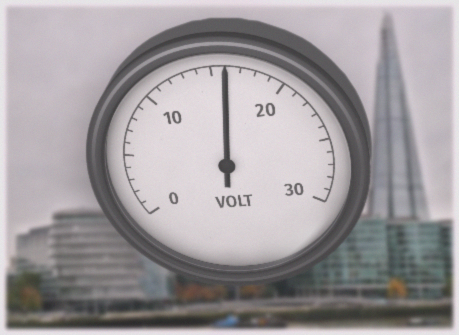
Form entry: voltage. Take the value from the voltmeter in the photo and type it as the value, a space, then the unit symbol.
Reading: 16 V
